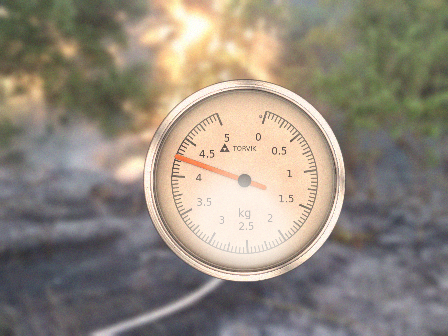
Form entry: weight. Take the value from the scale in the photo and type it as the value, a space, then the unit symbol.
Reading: 4.25 kg
